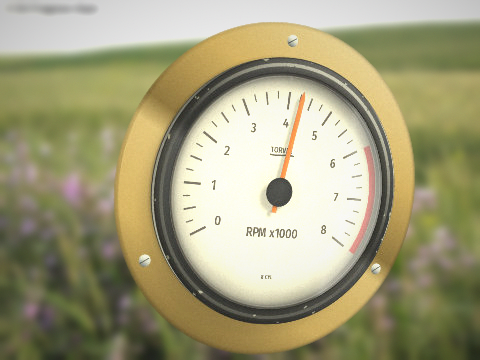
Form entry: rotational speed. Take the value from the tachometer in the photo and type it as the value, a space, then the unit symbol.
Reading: 4250 rpm
